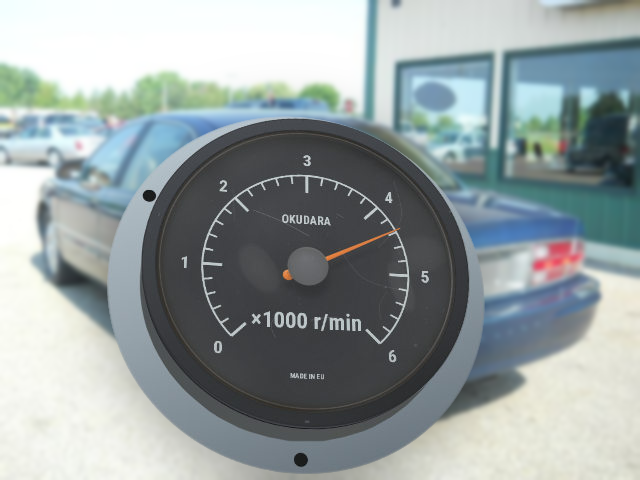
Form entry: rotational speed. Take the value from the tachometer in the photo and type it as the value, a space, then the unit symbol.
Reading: 4400 rpm
